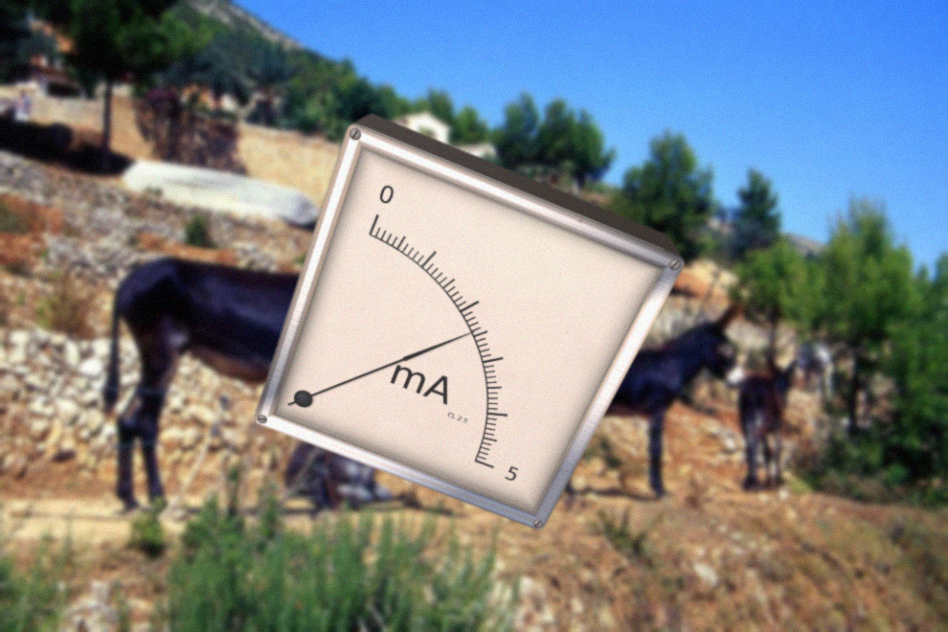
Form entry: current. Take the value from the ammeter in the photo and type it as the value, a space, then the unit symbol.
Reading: 2.4 mA
